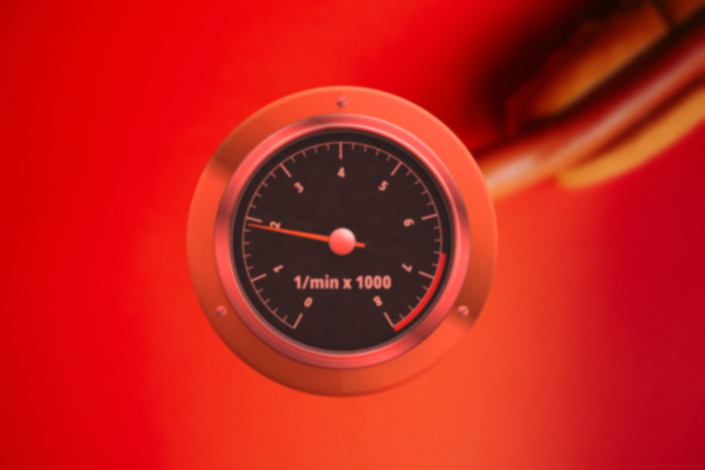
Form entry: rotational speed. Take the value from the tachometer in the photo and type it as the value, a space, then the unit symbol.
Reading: 1900 rpm
